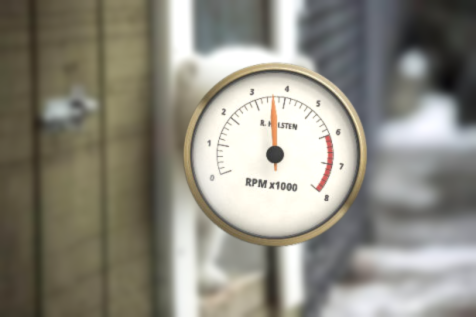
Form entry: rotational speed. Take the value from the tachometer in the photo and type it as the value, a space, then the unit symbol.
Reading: 3600 rpm
